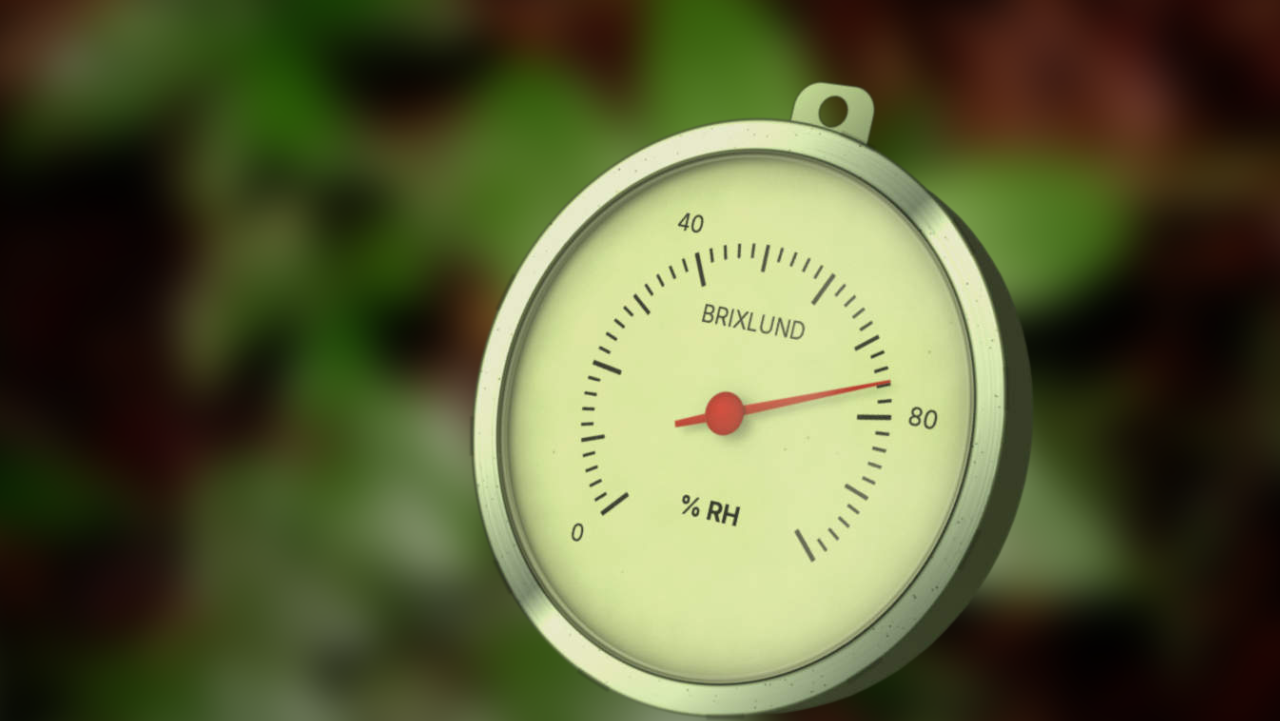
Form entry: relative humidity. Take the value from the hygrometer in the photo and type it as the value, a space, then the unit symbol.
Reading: 76 %
